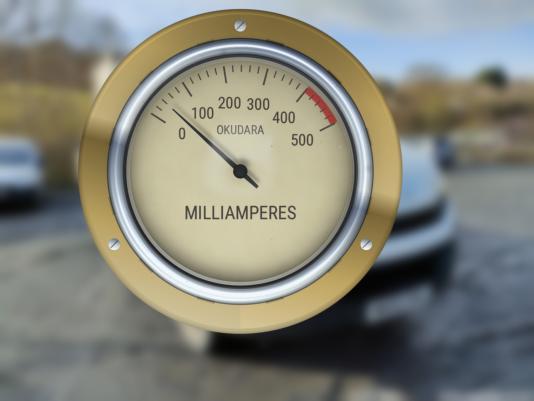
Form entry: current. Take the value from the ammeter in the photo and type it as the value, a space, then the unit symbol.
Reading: 40 mA
